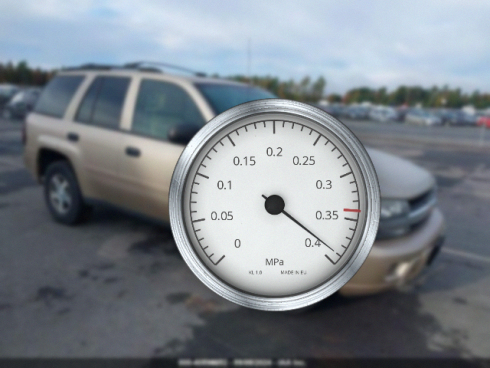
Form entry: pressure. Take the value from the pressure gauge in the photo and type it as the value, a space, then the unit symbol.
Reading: 0.39 MPa
